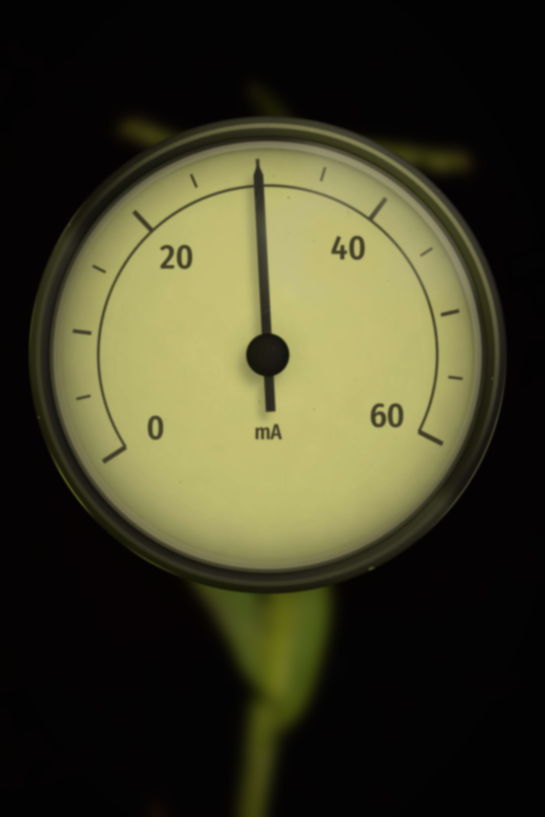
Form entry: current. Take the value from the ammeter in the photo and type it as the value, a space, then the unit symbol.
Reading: 30 mA
